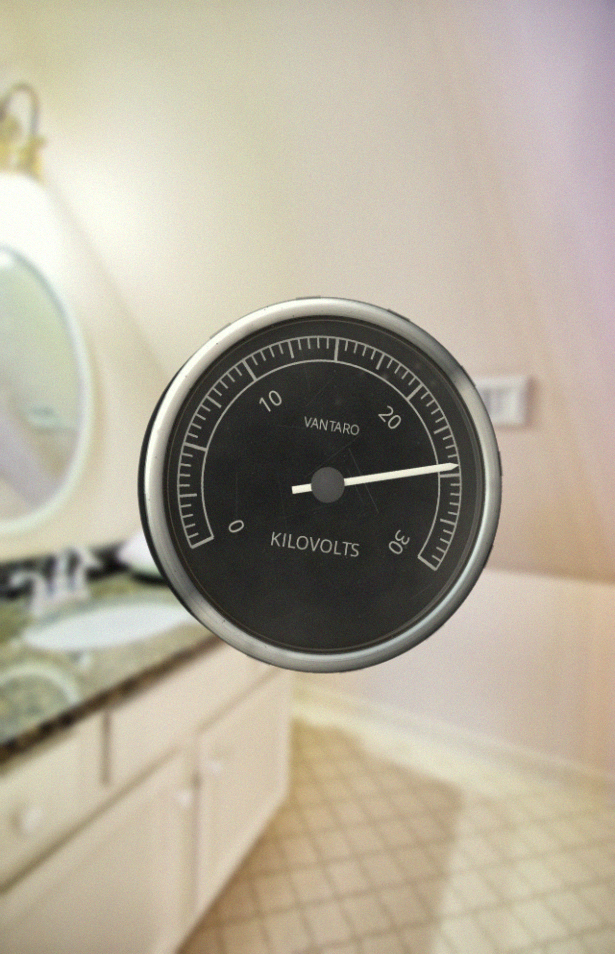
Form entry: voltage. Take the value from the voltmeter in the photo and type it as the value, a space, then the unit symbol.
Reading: 24.5 kV
